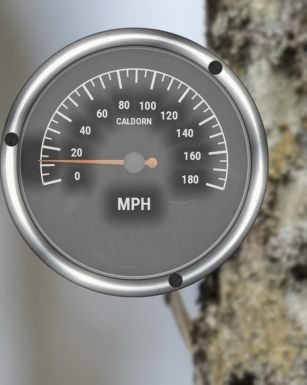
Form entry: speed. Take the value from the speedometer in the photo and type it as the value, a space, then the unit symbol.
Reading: 12.5 mph
